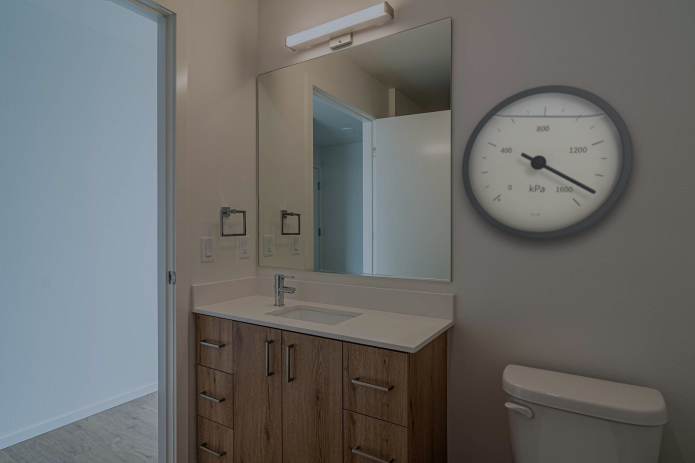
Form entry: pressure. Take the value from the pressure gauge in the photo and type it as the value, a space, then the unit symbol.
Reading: 1500 kPa
